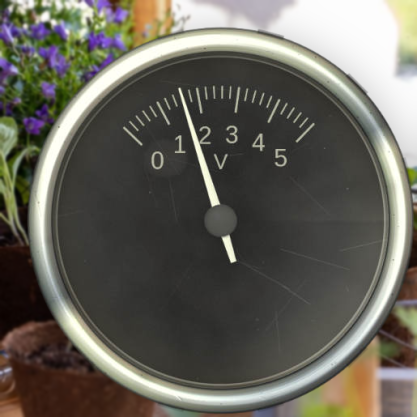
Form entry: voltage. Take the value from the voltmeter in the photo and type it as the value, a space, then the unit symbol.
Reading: 1.6 V
